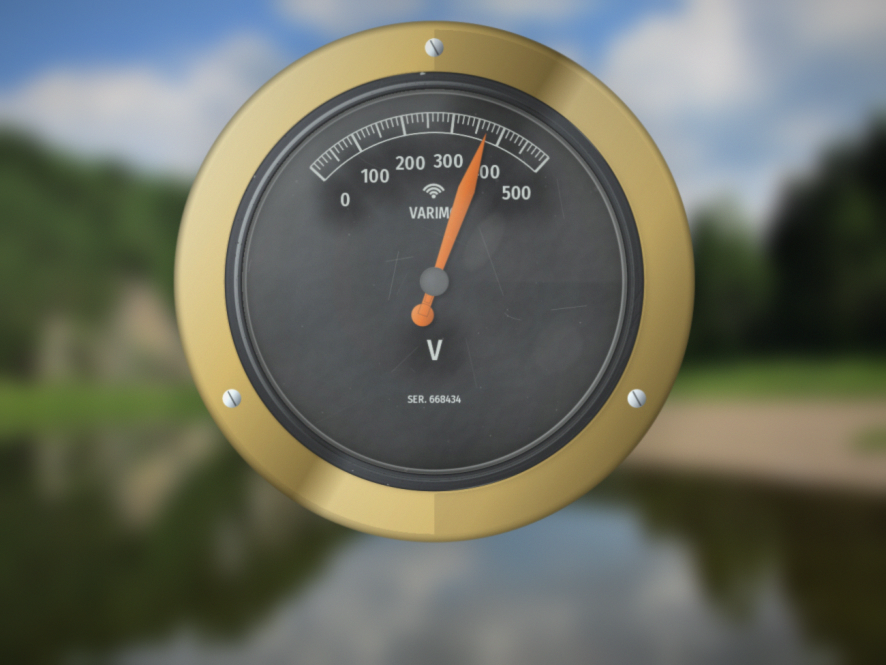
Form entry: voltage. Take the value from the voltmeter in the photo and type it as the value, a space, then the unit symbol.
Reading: 370 V
